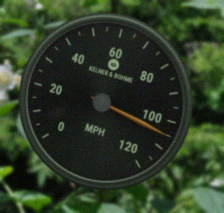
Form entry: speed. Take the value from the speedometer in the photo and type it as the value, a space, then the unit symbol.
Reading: 105 mph
